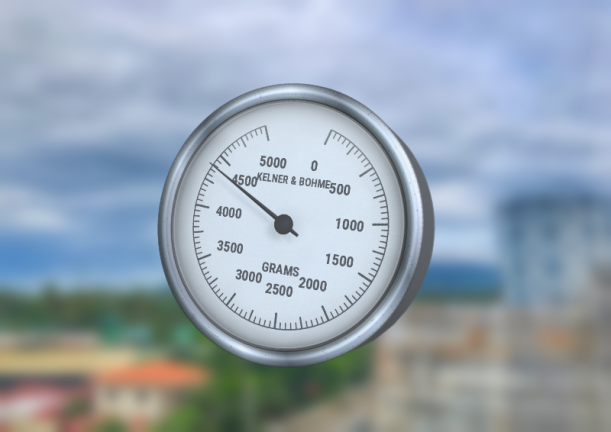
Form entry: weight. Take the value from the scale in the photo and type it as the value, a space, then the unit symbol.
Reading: 4400 g
